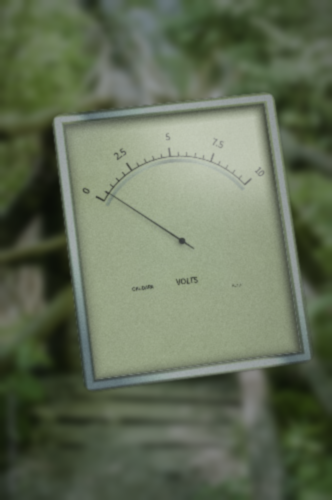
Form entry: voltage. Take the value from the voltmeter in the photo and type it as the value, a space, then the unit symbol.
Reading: 0.5 V
